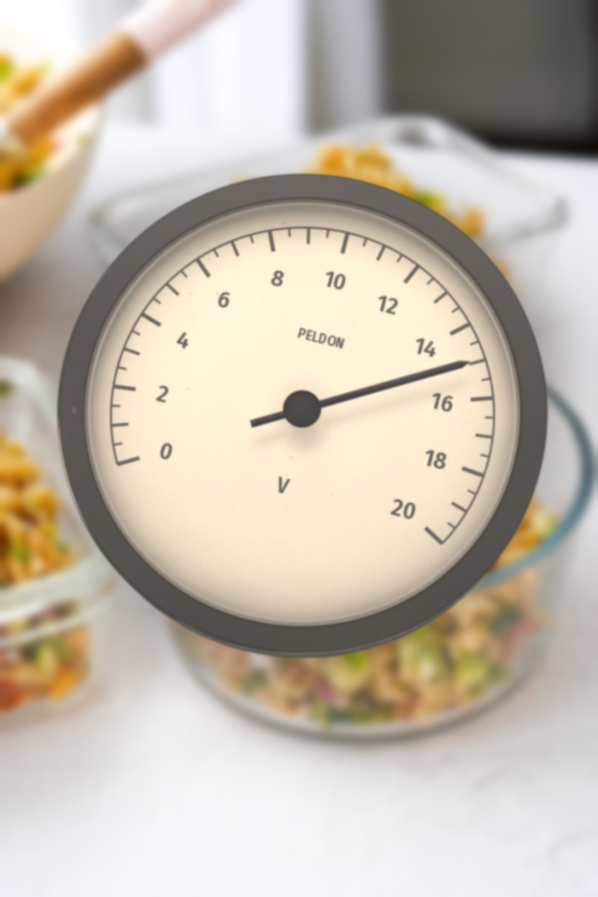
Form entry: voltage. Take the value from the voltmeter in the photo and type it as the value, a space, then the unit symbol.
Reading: 15 V
